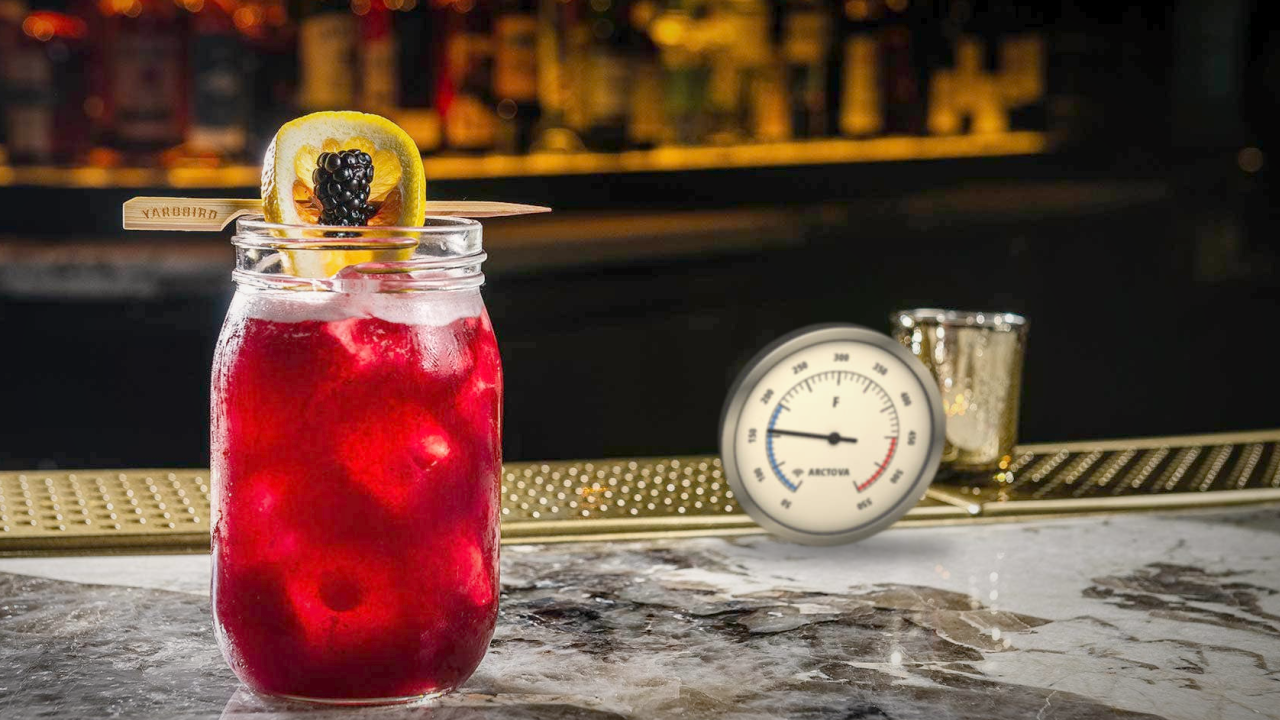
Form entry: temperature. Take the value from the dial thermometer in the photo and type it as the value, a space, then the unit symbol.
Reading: 160 °F
